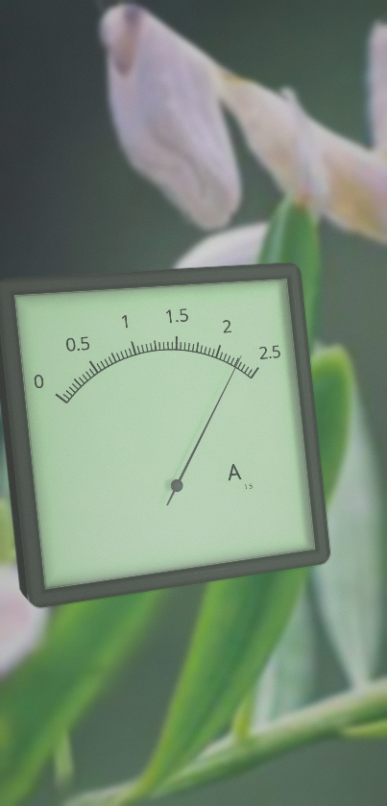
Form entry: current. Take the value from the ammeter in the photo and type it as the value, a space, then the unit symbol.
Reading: 2.25 A
